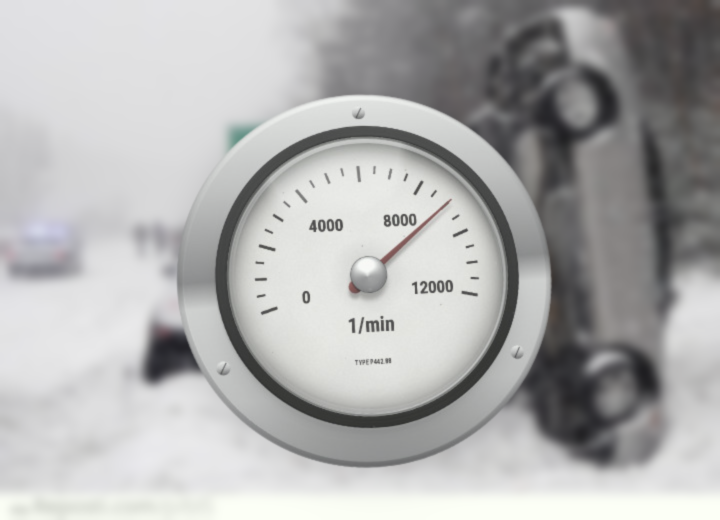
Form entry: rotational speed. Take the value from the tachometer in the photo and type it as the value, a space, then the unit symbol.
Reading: 9000 rpm
